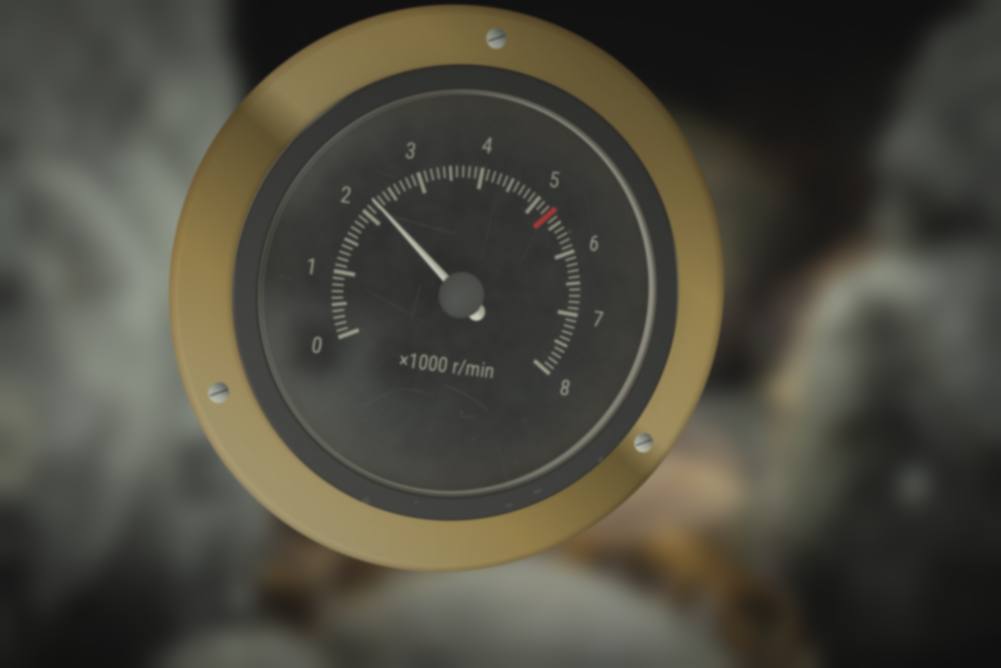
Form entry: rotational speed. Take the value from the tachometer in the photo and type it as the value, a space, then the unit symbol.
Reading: 2200 rpm
